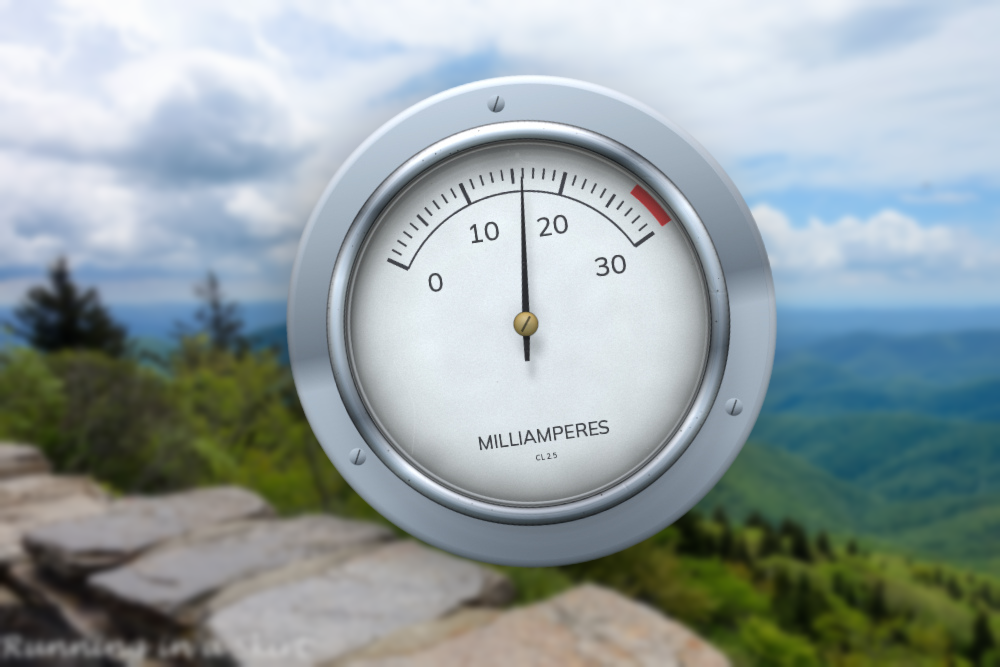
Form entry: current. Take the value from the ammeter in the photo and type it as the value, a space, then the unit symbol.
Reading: 16 mA
